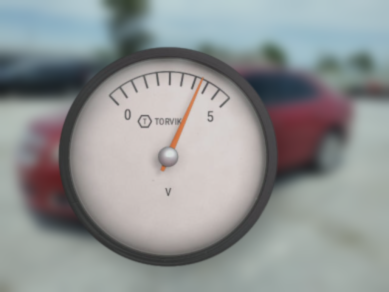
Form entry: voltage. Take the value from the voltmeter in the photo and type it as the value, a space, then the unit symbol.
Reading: 3.75 V
